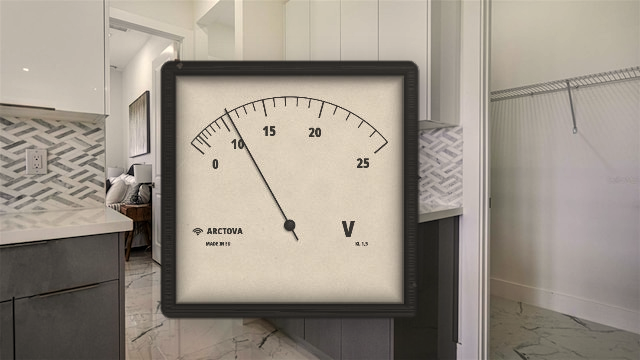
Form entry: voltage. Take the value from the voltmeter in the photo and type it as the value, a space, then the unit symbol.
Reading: 11 V
